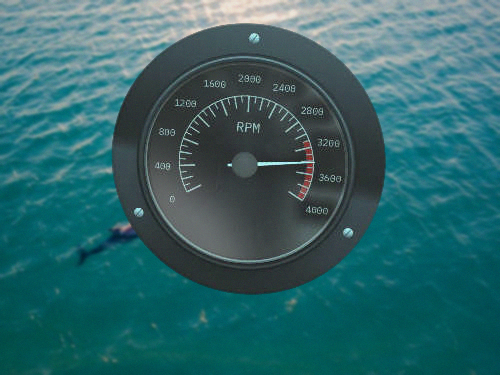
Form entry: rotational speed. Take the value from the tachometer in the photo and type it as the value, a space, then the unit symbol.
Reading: 3400 rpm
